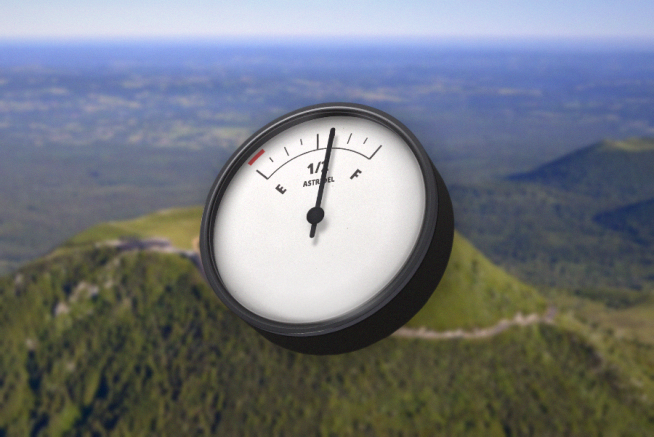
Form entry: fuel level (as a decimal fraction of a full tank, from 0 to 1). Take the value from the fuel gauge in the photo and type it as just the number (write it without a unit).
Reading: 0.625
